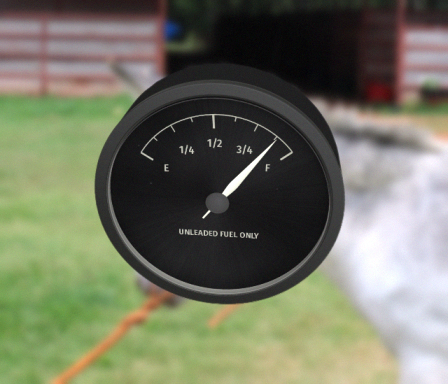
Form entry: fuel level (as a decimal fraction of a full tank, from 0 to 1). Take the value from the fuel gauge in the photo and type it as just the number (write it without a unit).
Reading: 0.875
